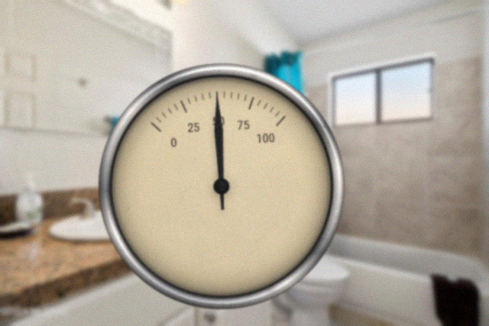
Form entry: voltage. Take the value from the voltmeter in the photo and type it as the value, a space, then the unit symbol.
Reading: 50 V
